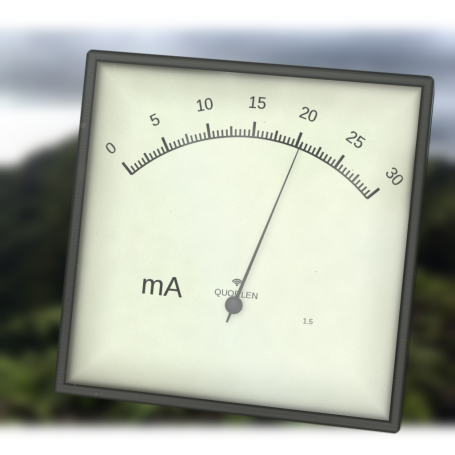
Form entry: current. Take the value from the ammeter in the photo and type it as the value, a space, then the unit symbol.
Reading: 20.5 mA
